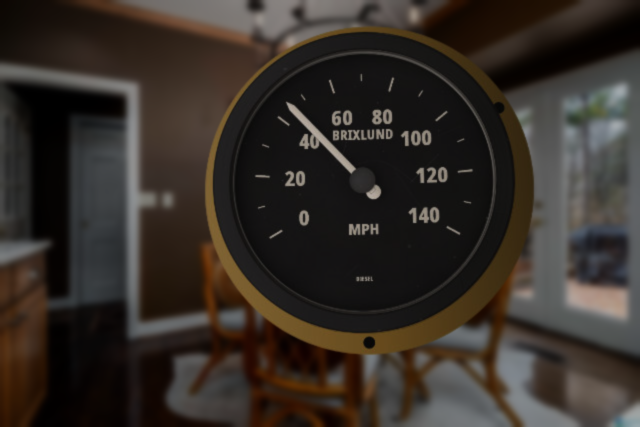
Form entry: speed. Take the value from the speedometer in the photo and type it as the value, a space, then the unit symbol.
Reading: 45 mph
